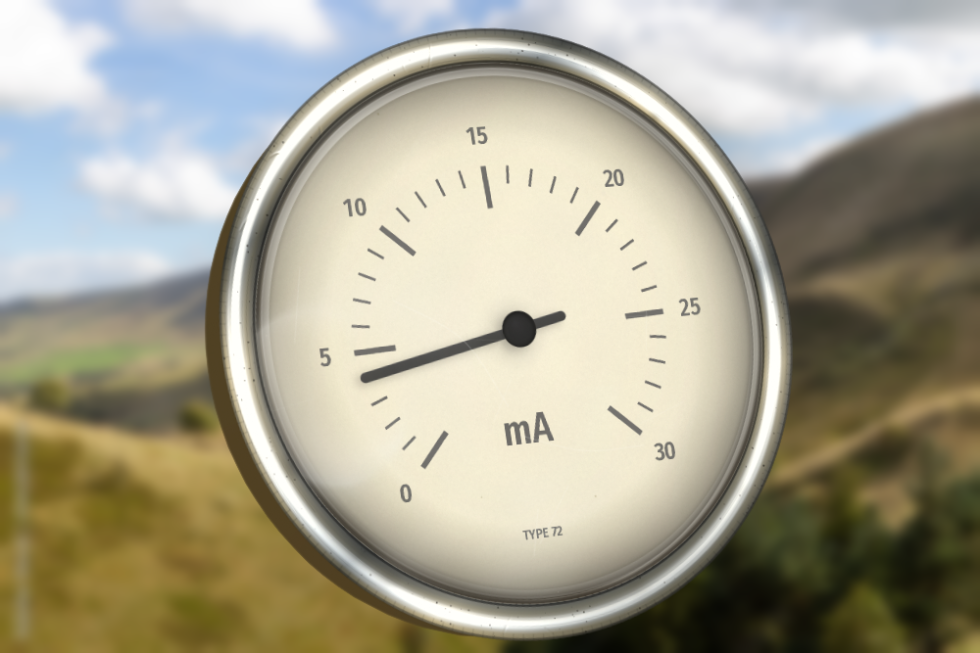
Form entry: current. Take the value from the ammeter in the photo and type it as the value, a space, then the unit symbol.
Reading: 4 mA
